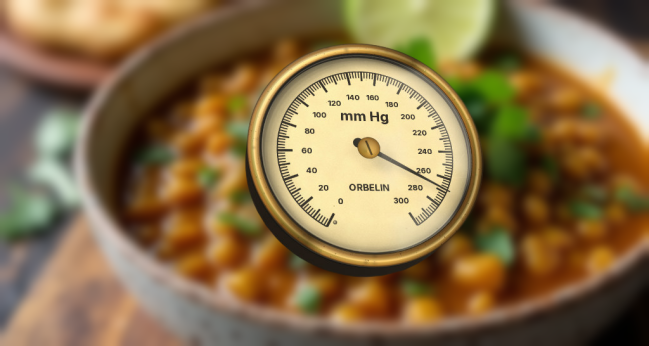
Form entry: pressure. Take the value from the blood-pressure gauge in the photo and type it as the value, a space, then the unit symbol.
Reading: 270 mmHg
